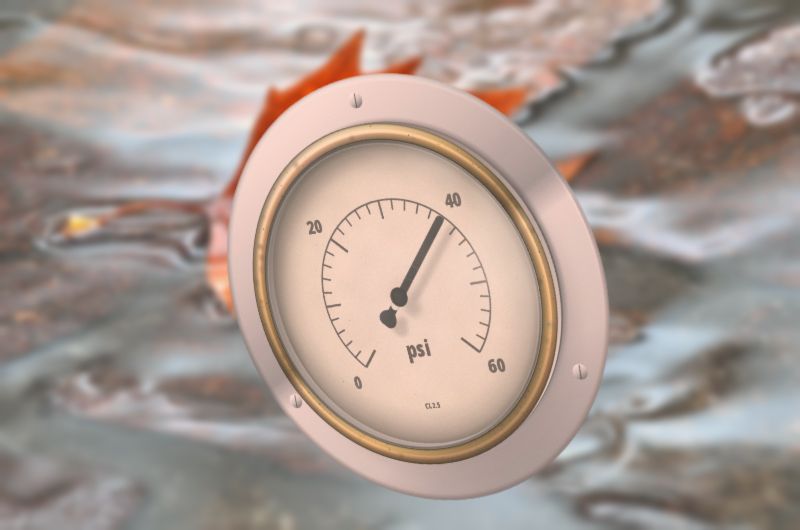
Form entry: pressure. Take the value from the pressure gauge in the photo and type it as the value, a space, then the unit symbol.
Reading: 40 psi
